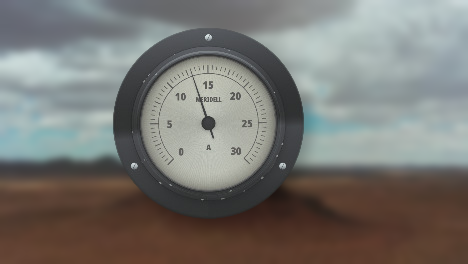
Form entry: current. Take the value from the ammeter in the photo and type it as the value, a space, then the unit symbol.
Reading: 13 A
